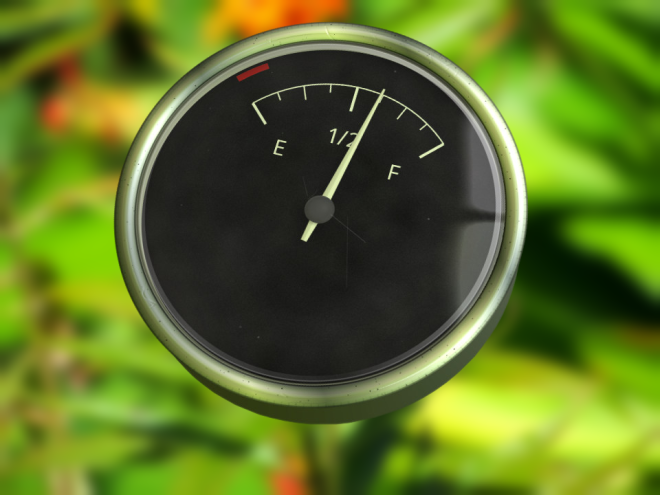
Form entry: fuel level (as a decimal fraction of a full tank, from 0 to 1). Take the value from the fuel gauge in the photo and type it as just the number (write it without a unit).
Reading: 0.625
